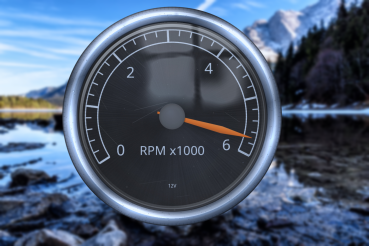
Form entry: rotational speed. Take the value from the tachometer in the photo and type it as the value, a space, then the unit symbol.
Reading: 5700 rpm
